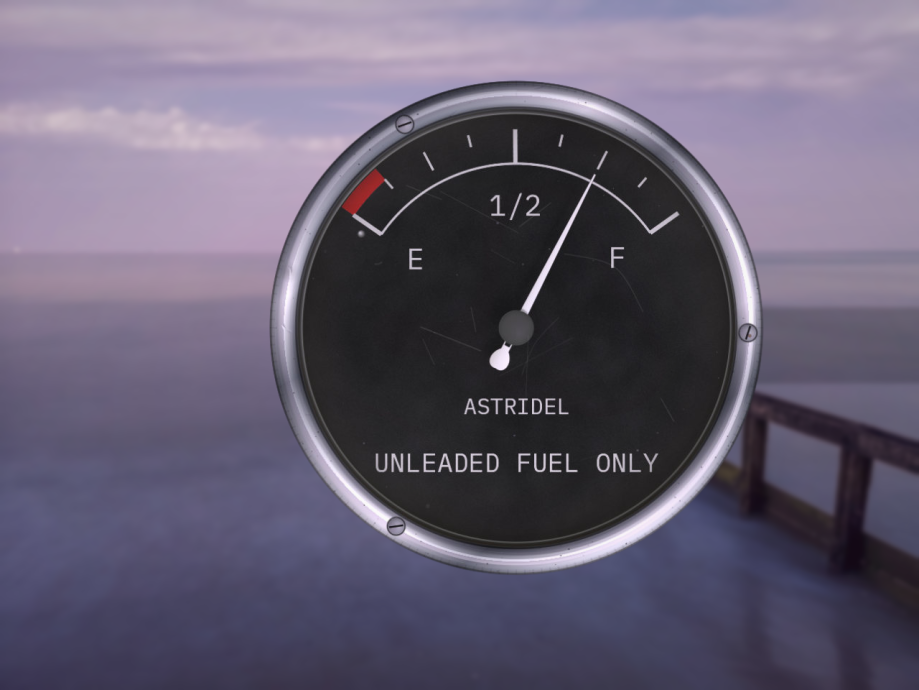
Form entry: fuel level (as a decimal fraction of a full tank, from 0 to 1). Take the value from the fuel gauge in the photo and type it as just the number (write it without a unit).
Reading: 0.75
